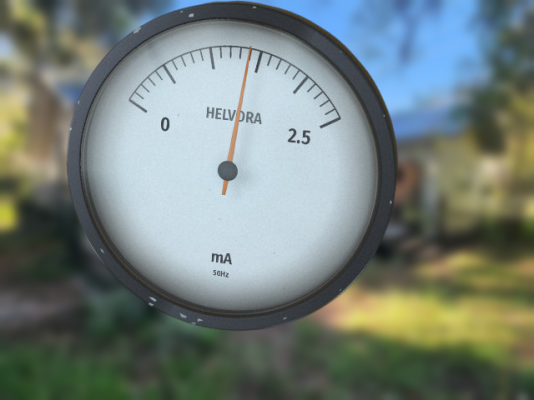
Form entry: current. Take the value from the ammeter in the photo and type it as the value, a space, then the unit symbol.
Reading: 1.4 mA
